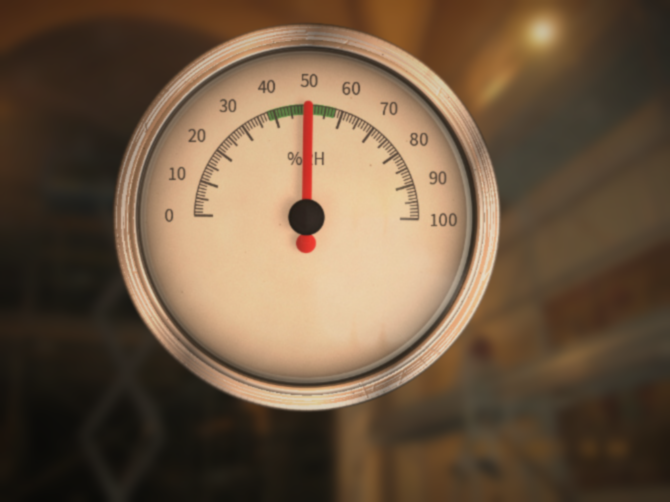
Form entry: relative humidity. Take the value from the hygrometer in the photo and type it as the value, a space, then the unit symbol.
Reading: 50 %
